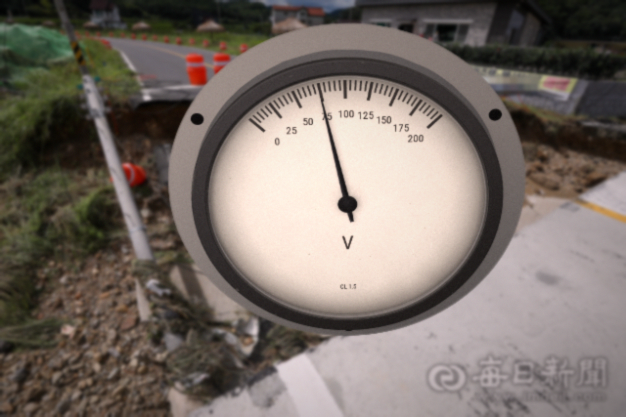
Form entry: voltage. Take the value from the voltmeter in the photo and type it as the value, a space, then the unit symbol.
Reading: 75 V
